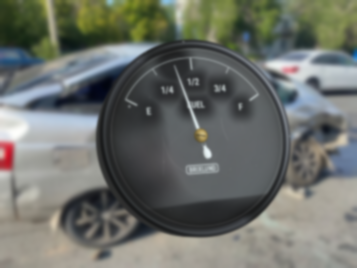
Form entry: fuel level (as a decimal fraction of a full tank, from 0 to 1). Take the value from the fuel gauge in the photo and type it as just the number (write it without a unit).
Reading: 0.375
